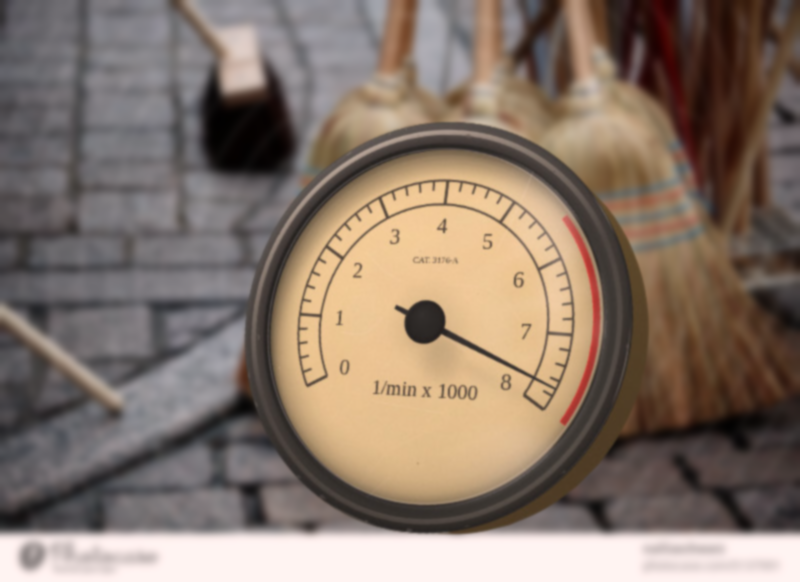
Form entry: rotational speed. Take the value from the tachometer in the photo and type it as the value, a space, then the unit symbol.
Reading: 7700 rpm
